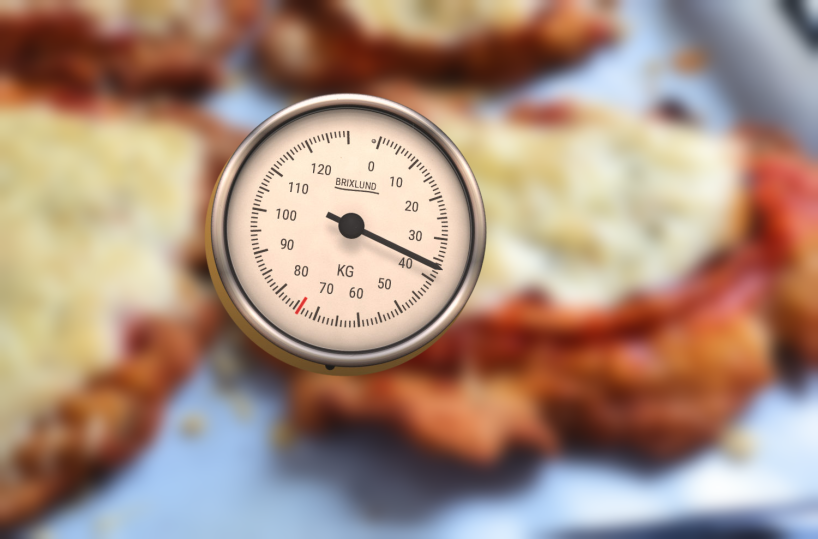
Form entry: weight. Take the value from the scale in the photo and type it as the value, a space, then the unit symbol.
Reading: 37 kg
